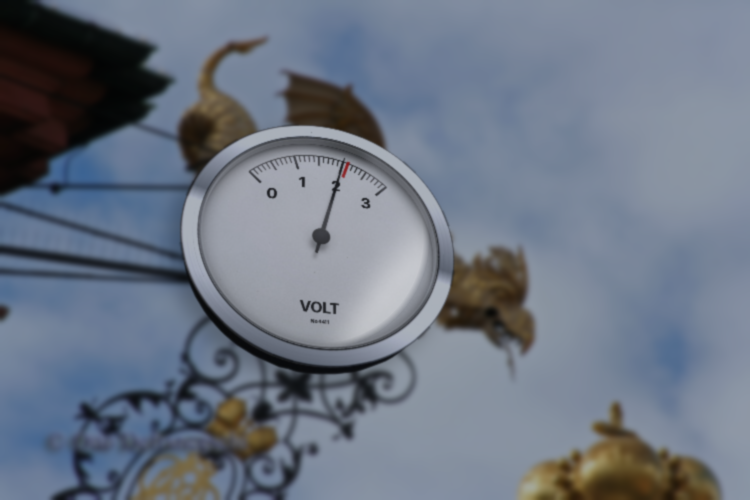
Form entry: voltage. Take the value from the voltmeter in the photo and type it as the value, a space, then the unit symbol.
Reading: 2 V
